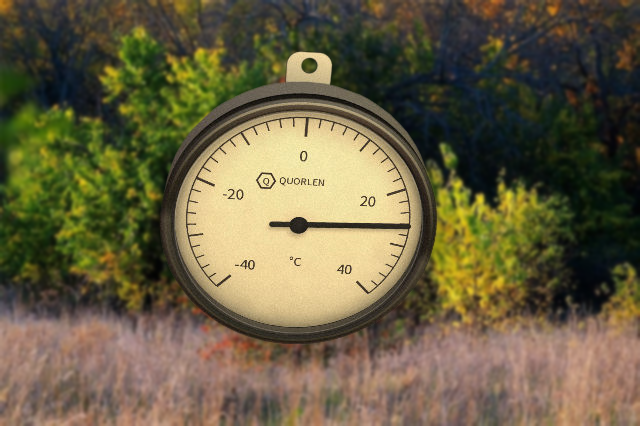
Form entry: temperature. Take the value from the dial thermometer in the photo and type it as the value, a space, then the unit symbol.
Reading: 26 °C
